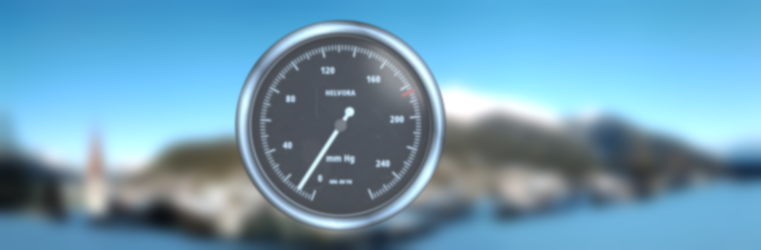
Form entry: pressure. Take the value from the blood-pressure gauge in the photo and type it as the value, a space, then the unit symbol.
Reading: 10 mmHg
